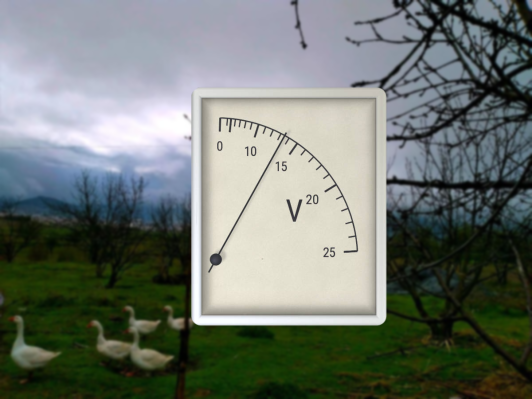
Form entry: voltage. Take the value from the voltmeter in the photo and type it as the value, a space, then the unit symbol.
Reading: 13.5 V
